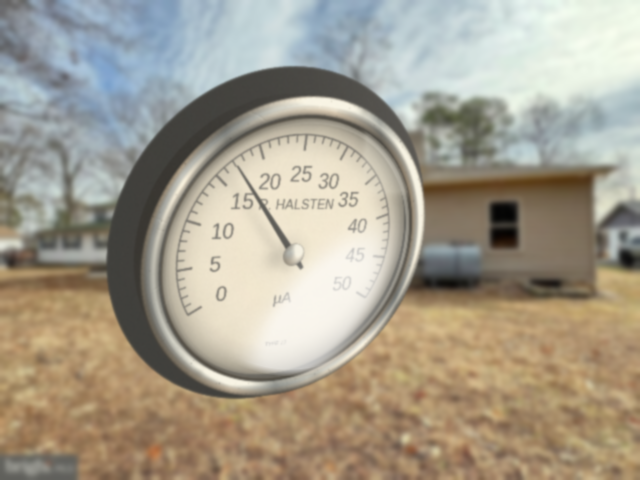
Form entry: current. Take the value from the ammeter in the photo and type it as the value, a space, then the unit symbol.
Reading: 17 µA
